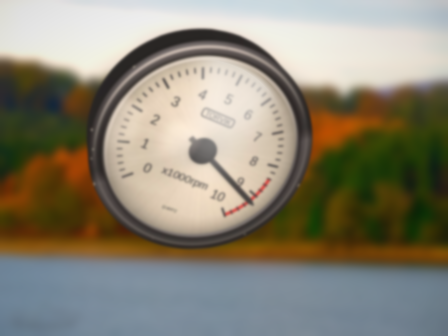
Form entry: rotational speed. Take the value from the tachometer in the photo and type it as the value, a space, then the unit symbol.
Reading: 9200 rpm
